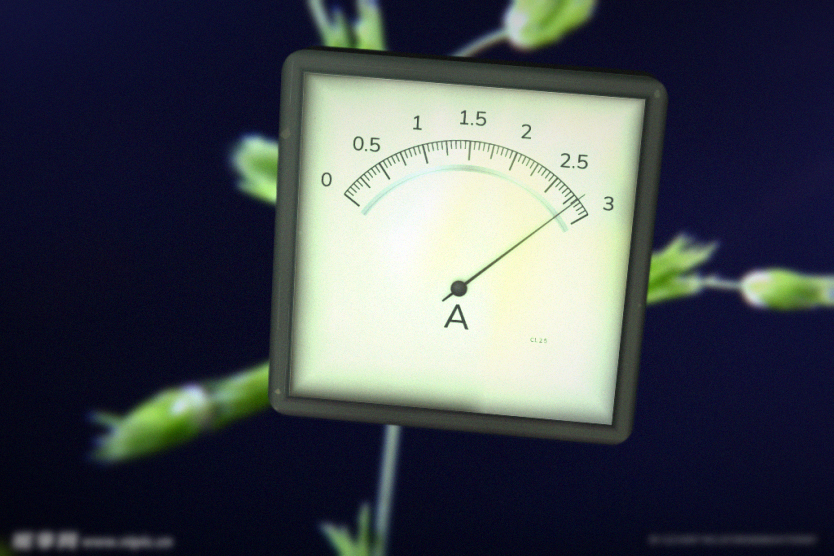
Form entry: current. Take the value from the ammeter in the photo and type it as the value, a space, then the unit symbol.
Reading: 2.8 A
